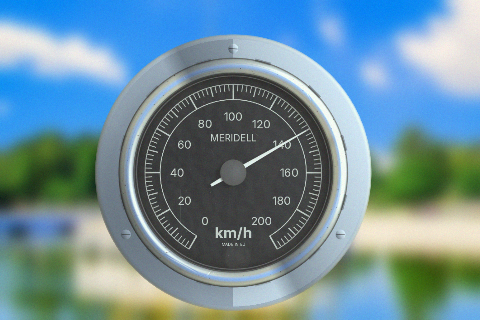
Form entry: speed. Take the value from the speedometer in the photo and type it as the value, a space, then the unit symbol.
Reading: 140 km/h
